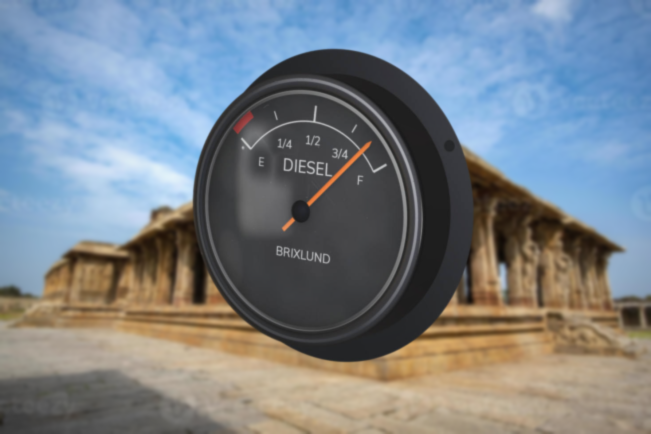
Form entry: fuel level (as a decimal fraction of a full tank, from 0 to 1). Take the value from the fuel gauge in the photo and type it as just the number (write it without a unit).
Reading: 0.875
